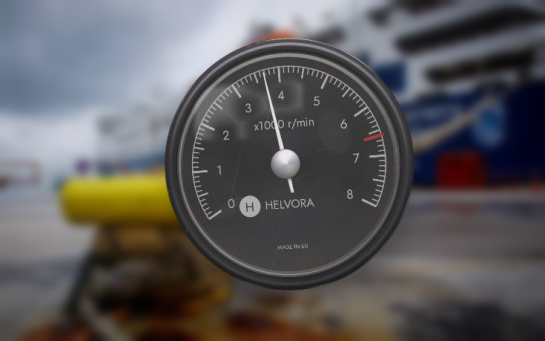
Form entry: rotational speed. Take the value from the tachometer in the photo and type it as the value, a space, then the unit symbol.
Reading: 3700 rpm
